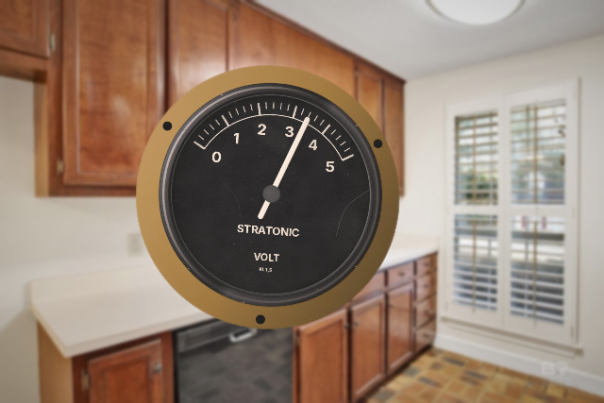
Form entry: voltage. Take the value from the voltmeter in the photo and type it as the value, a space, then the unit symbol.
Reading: 3.4 V
